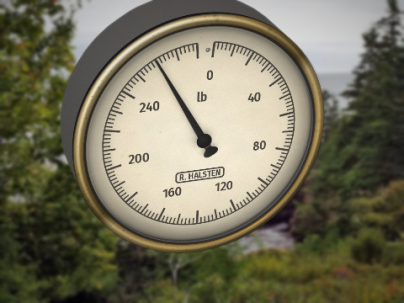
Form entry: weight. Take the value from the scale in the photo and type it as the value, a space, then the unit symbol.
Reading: 260 lb
